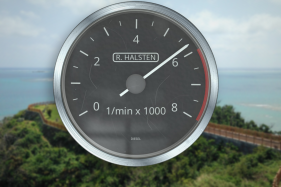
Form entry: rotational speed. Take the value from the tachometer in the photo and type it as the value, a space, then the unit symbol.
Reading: 5750 rpm
